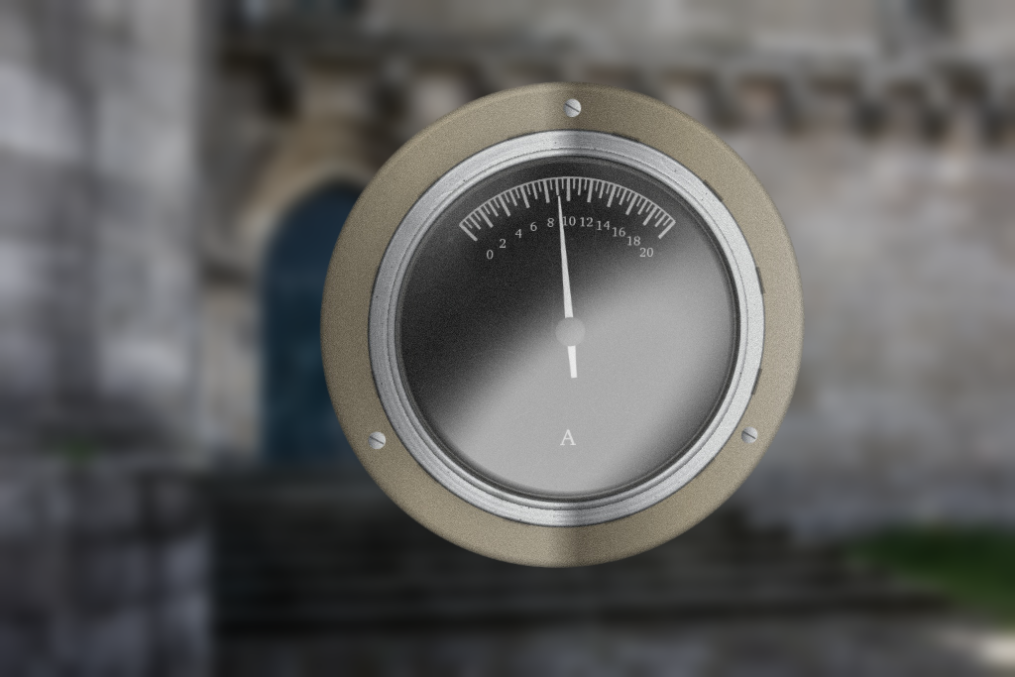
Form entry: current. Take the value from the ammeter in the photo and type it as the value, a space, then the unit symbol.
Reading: 9 A
